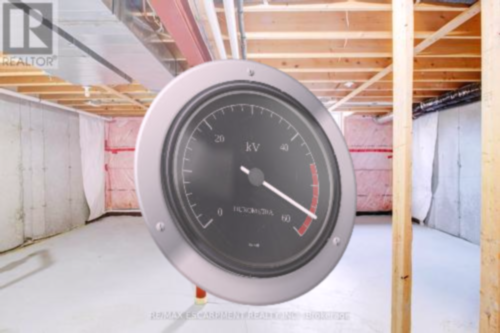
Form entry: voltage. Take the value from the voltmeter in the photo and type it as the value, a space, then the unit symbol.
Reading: 56 kV
